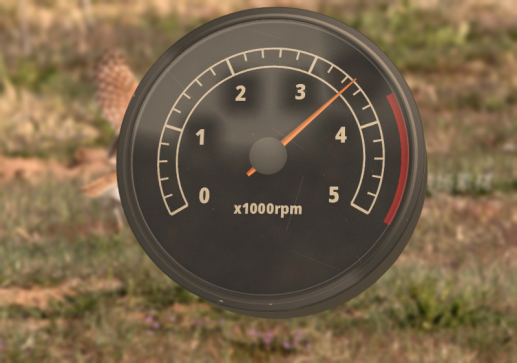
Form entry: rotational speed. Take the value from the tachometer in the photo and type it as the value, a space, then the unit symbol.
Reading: 3500 rpm
